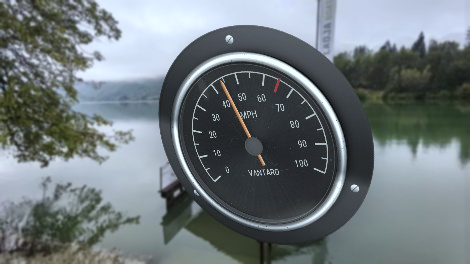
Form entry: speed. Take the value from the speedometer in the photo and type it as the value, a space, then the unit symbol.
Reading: 45 mph
